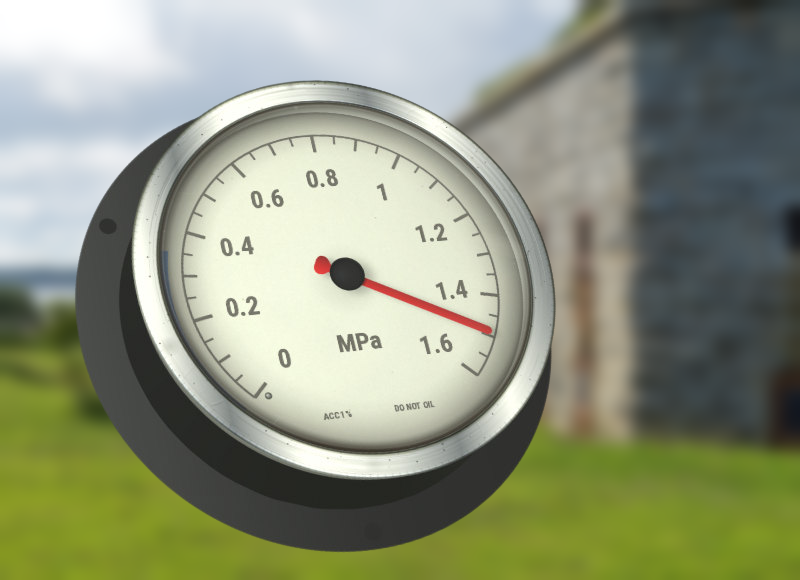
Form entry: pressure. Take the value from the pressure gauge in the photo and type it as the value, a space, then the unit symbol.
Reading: 1.5 MPa
